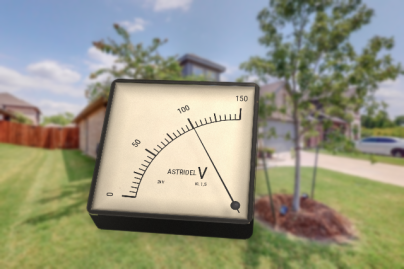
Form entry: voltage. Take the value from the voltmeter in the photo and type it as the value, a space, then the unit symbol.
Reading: 100 V
